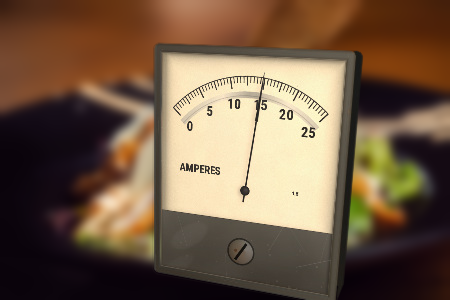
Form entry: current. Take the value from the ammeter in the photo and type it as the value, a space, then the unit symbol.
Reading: 15 A
